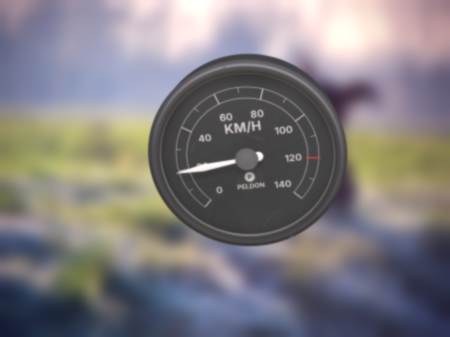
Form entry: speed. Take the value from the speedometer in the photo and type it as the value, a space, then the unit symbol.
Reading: 20 km/h
